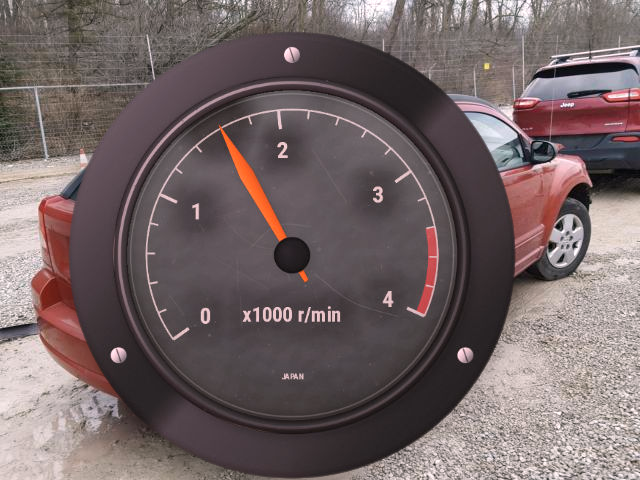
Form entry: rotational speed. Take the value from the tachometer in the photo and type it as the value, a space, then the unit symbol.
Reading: 1600 rpm
